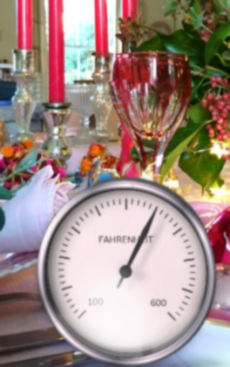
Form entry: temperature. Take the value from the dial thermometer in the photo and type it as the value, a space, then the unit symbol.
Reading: 400 °F
